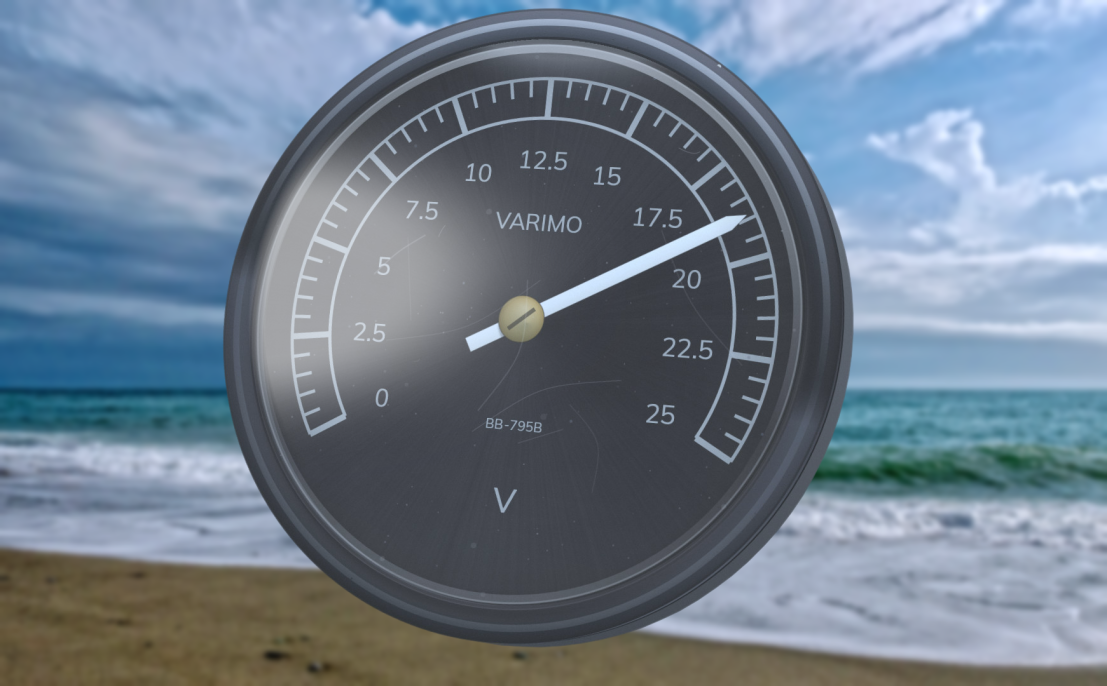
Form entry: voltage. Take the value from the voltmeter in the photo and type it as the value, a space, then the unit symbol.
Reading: 19 V
